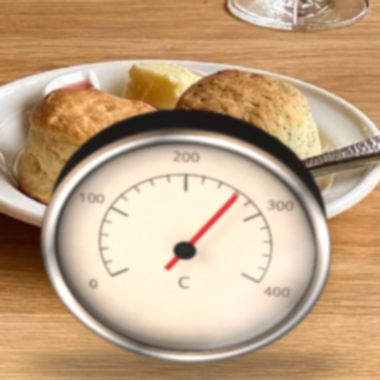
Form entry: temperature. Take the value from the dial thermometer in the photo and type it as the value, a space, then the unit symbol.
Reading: 260 °C
